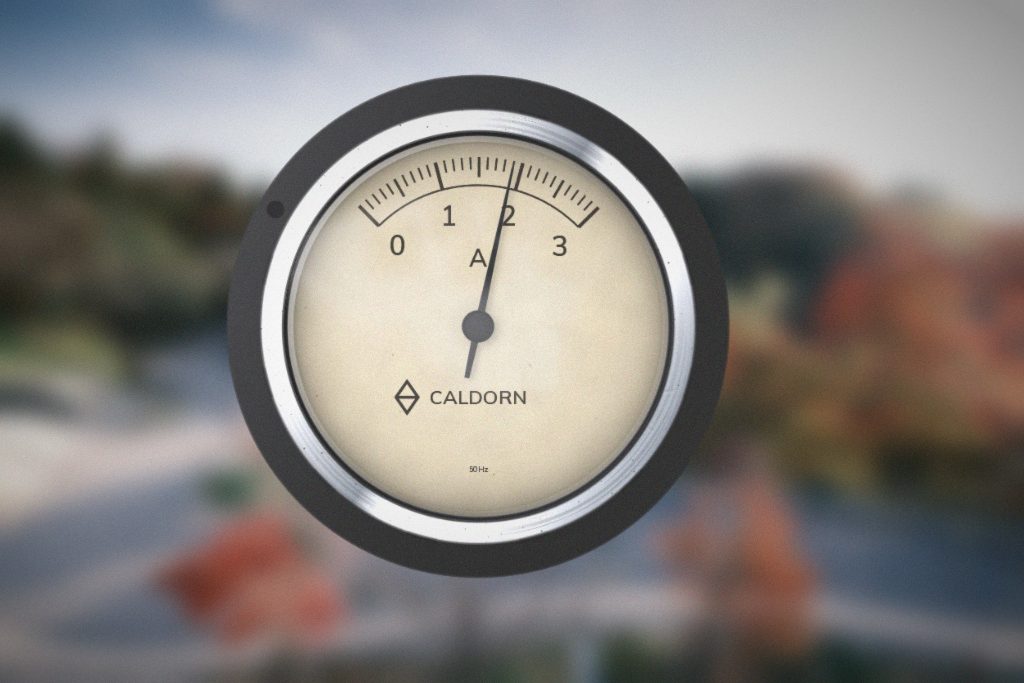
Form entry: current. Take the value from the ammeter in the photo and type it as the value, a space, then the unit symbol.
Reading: 1.9 A
